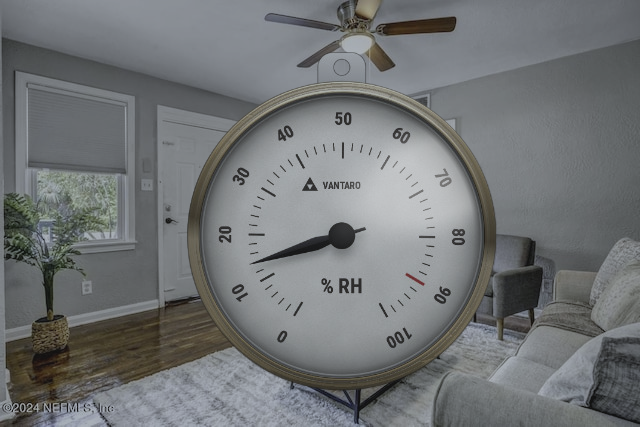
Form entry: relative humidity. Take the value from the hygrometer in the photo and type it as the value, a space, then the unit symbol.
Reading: 14 %
